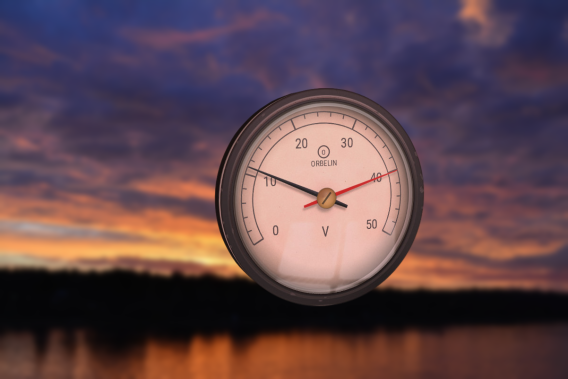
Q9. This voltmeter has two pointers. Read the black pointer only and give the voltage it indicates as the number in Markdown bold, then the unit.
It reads **11** V
